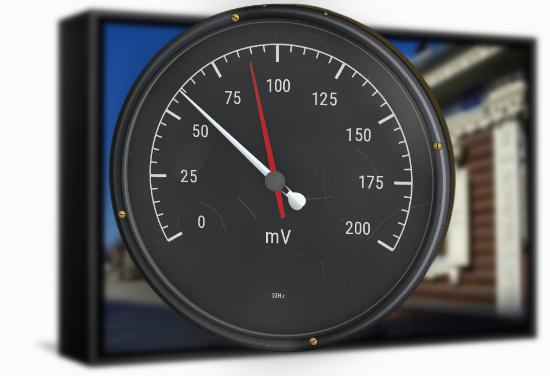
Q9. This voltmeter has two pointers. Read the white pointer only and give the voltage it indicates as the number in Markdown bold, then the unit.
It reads **60** mV
